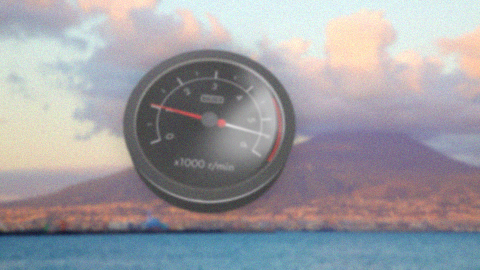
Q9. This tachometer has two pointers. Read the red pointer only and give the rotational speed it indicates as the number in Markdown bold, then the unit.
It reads **1000** rpm
